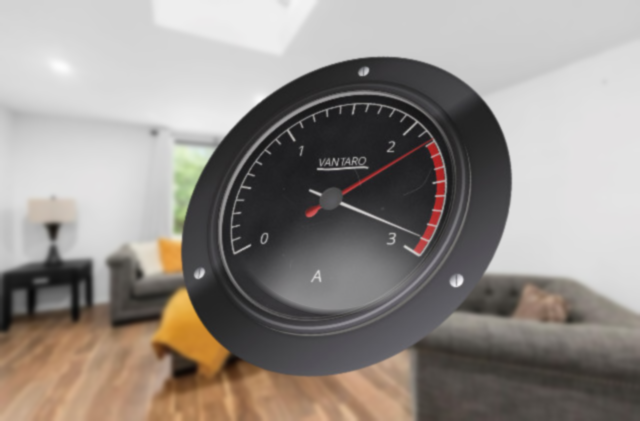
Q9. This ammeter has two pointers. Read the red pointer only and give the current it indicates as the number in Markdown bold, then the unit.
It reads **2.2** A
